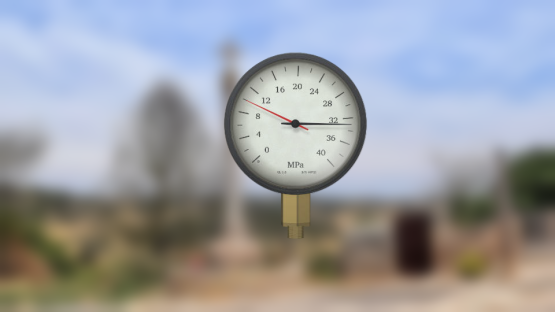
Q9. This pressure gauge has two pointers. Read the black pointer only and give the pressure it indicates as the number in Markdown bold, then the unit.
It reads **33** MPa
